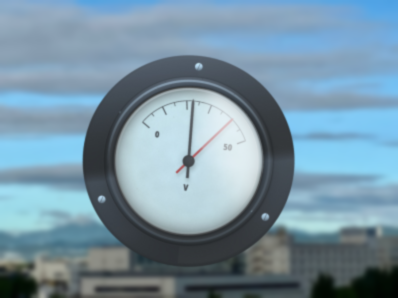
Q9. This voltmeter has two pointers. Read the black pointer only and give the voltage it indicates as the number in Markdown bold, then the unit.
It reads **22.5** V
